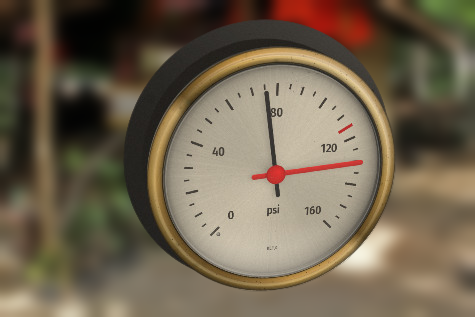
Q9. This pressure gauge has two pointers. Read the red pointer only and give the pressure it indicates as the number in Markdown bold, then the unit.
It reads **130** psi
